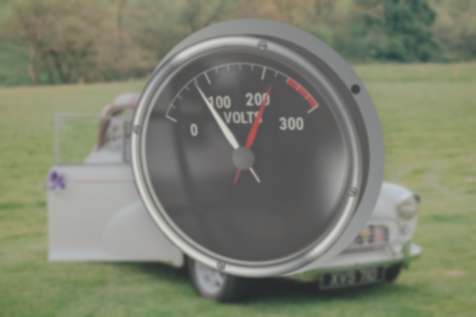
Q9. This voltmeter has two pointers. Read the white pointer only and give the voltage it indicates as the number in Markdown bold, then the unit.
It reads **80** V
